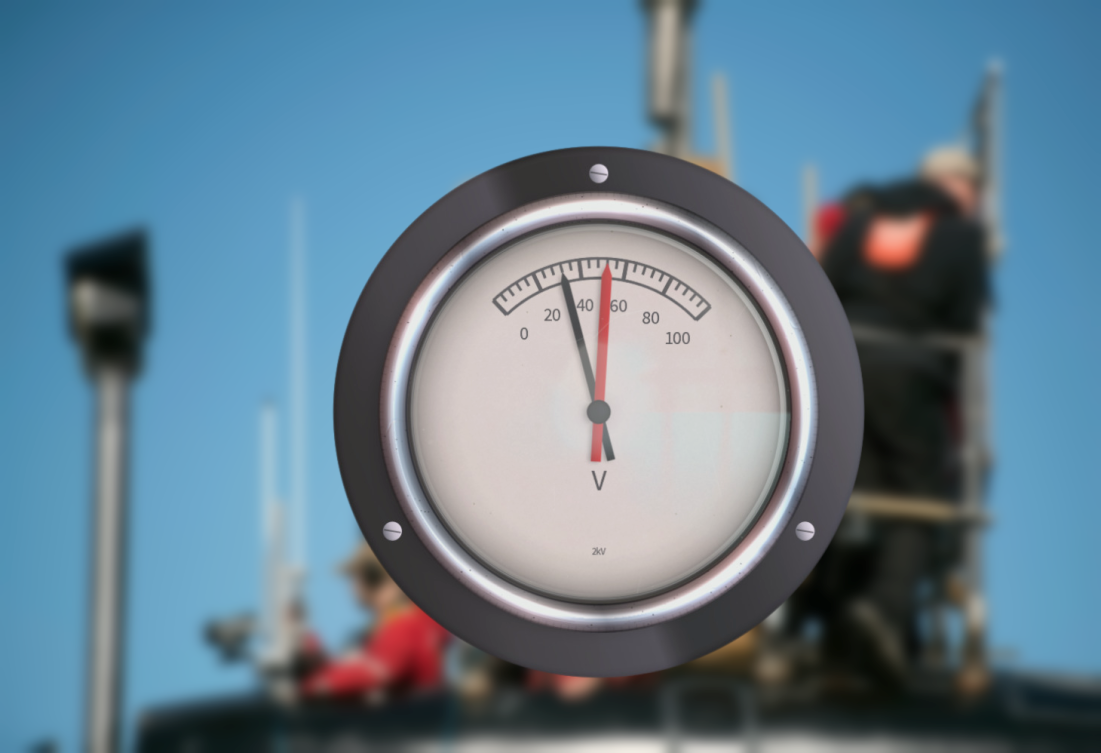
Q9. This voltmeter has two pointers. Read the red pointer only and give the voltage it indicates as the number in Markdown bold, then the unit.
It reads **52** V
